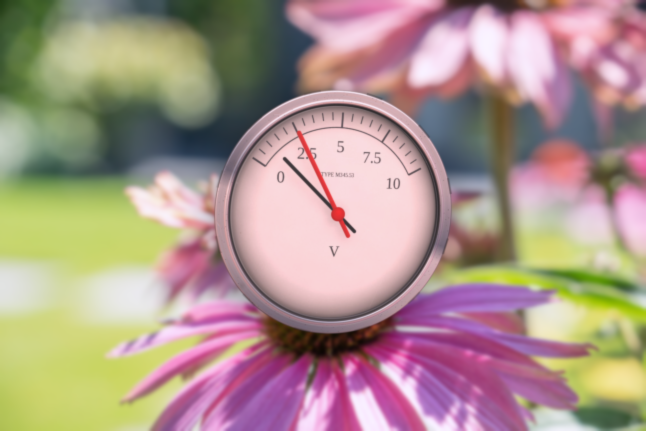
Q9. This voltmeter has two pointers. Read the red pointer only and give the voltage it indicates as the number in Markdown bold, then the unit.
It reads **2.5** V
